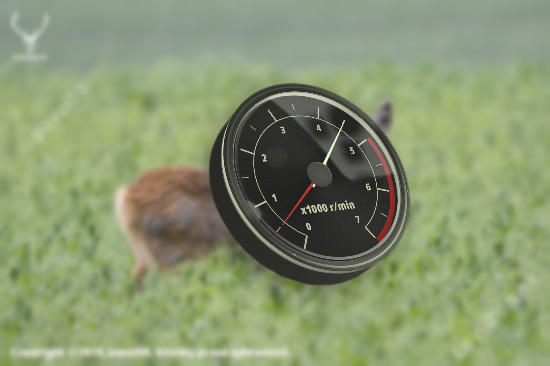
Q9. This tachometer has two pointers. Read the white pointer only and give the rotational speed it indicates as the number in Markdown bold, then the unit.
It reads **4500** rpm
